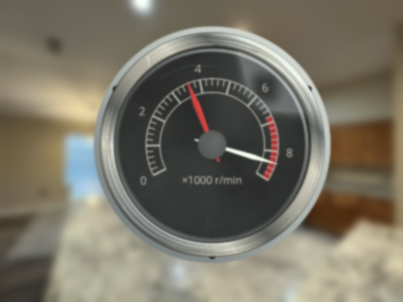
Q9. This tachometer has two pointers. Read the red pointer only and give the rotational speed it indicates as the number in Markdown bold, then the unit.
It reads **3600** rpm
